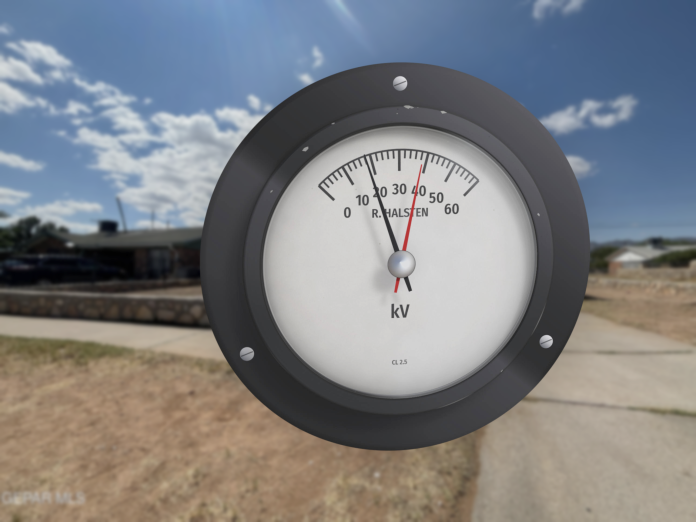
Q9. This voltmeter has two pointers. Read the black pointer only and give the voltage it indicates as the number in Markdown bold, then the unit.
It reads **18** kV
